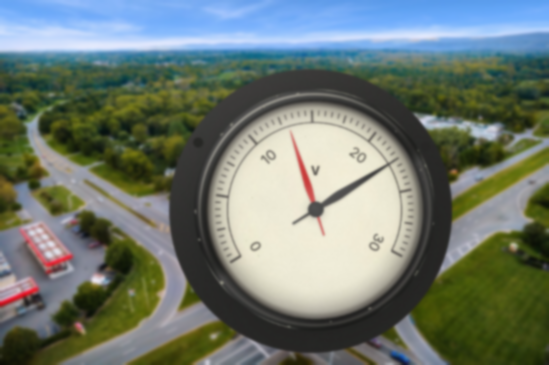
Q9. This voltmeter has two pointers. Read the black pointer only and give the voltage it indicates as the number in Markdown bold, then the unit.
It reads **22.5** V
